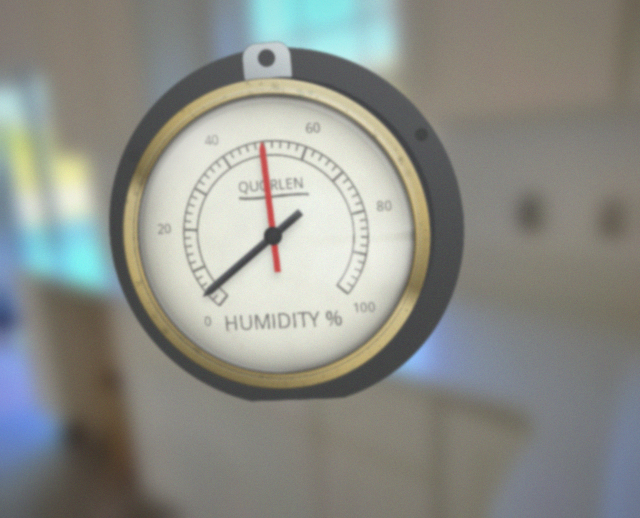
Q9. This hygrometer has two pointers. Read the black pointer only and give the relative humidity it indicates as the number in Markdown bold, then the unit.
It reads **4** %
